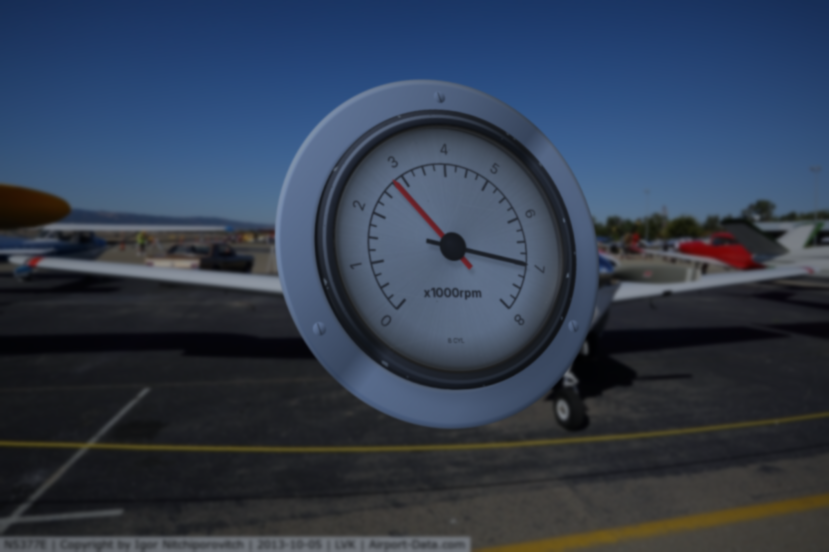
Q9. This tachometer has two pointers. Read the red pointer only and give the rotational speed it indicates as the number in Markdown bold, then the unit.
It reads **2750** rpm
